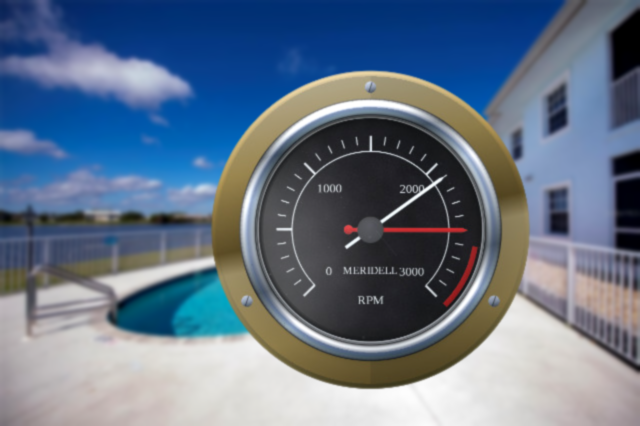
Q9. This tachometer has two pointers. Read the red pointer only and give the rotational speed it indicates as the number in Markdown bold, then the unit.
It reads **2500** rpm
